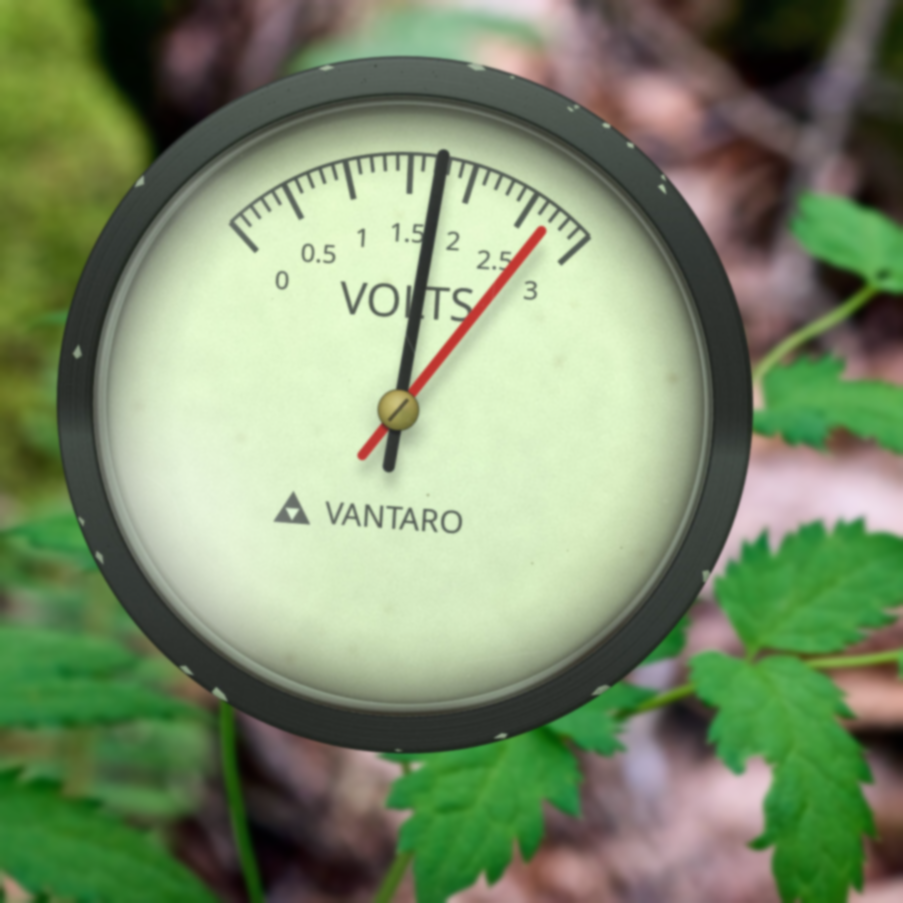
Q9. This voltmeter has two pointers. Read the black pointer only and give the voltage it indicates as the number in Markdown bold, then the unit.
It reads **1.75** V
